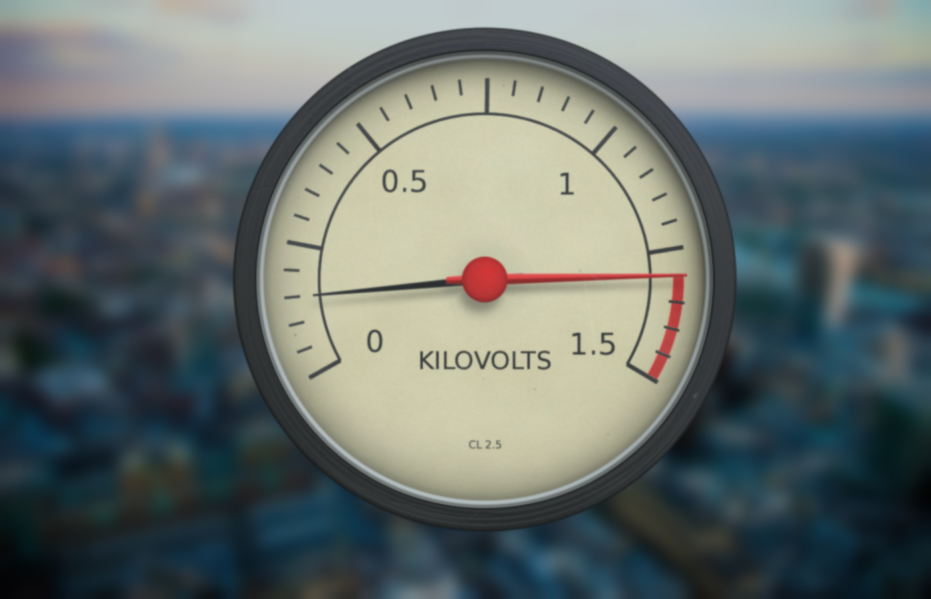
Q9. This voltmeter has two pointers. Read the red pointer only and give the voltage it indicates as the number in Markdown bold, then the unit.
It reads **1.3** kV
